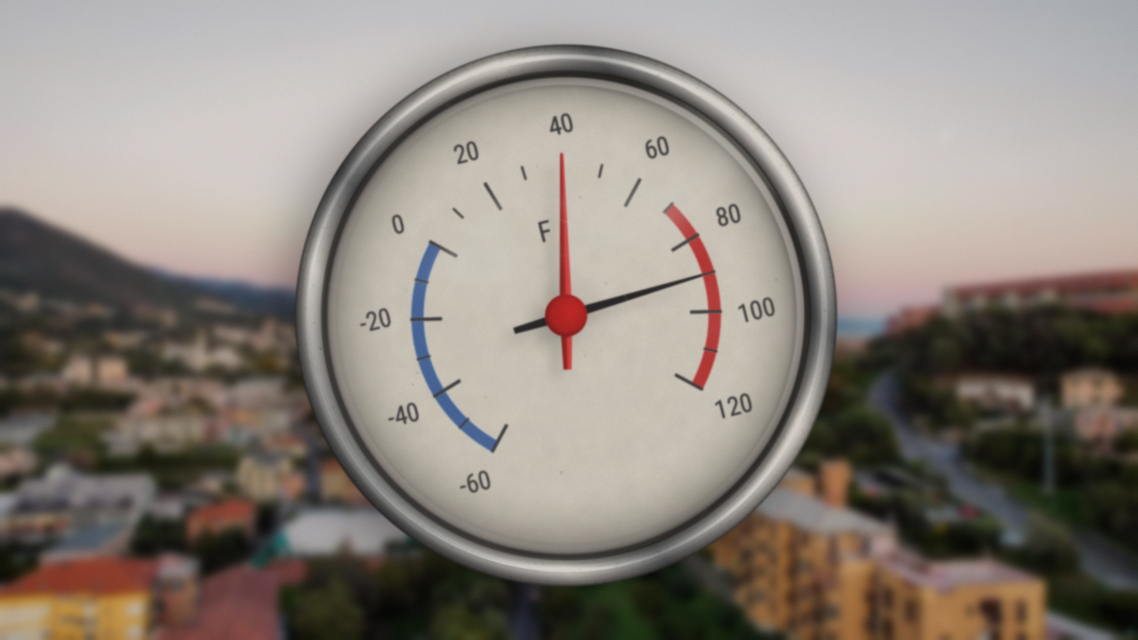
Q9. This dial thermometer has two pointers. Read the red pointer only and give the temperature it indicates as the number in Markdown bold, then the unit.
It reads **40** °F
